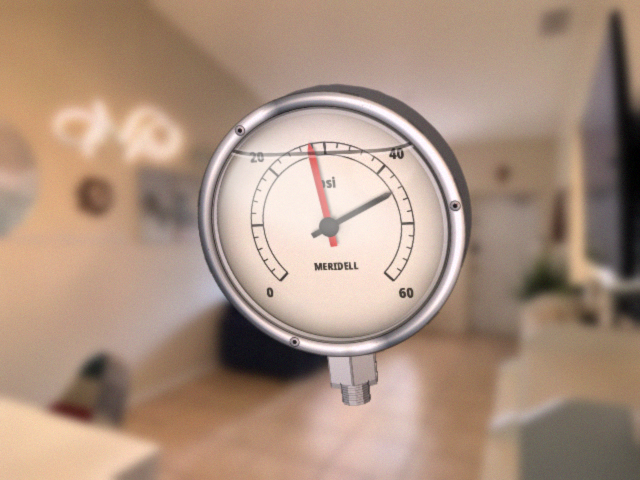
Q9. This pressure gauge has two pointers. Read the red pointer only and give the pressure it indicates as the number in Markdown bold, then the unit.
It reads **28** psi
